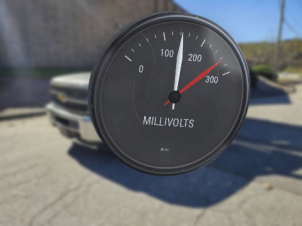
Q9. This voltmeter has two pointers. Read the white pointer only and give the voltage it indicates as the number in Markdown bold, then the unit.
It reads **140** mV
